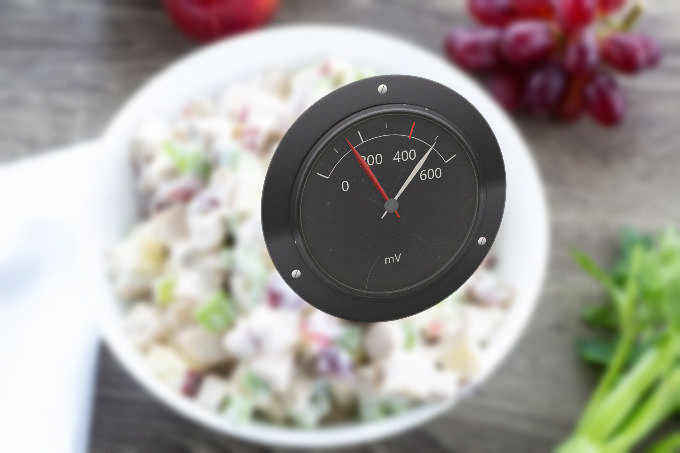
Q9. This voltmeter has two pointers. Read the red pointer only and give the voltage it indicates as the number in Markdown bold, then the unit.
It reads **150** mV
